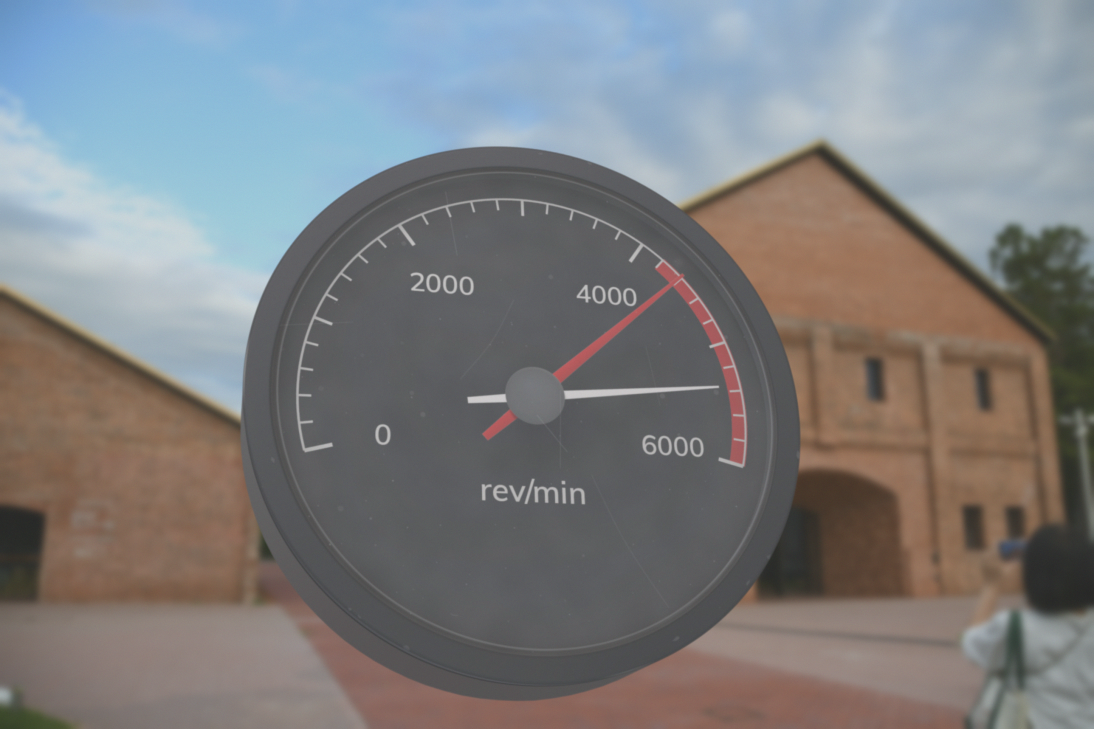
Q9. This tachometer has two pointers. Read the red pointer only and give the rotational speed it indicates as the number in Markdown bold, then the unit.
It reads **4400** rpm
